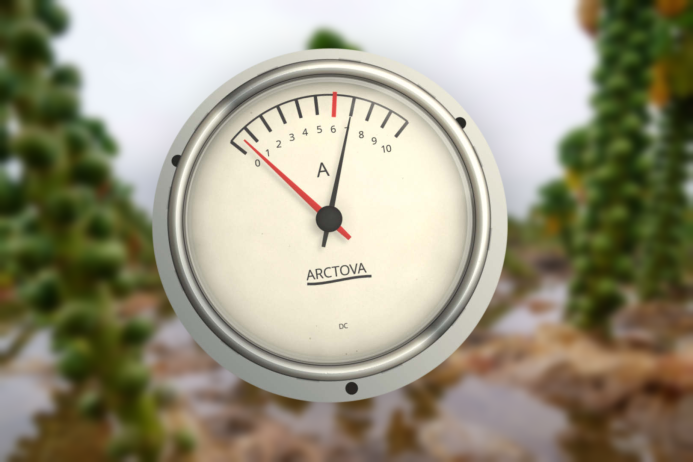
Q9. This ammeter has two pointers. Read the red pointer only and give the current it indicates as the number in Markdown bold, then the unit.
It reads **0.5** A
